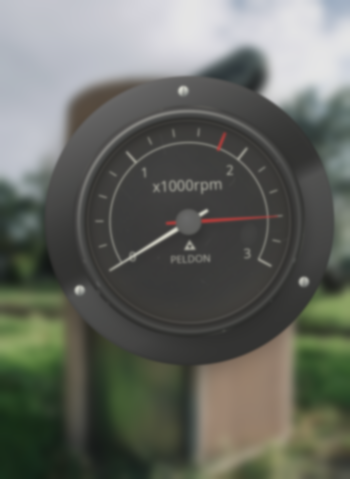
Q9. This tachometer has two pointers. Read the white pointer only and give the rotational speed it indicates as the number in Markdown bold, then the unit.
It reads **0** rpm
